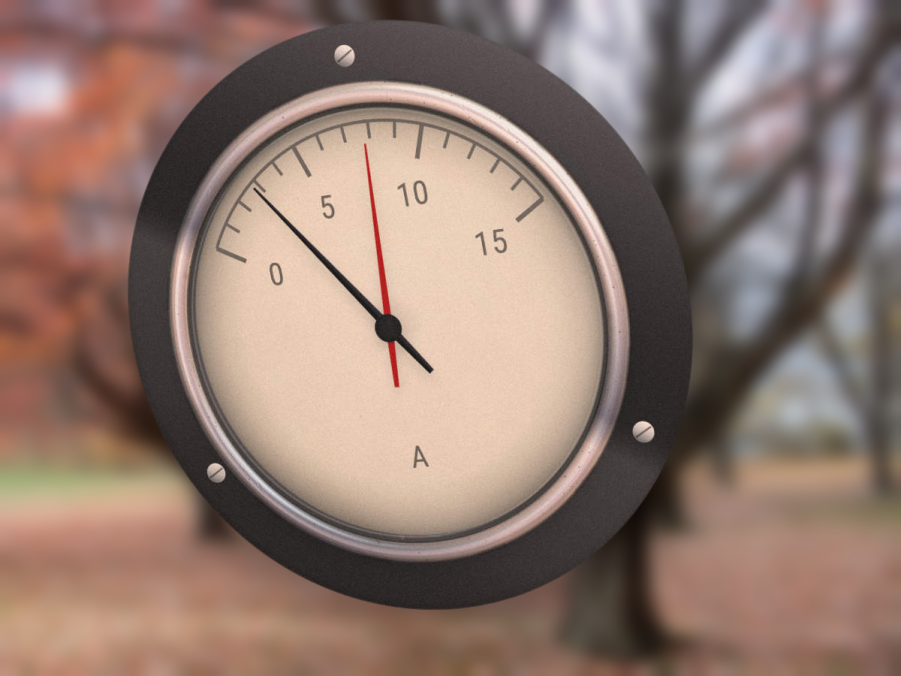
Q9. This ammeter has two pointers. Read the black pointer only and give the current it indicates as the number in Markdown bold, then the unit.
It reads **3** A
